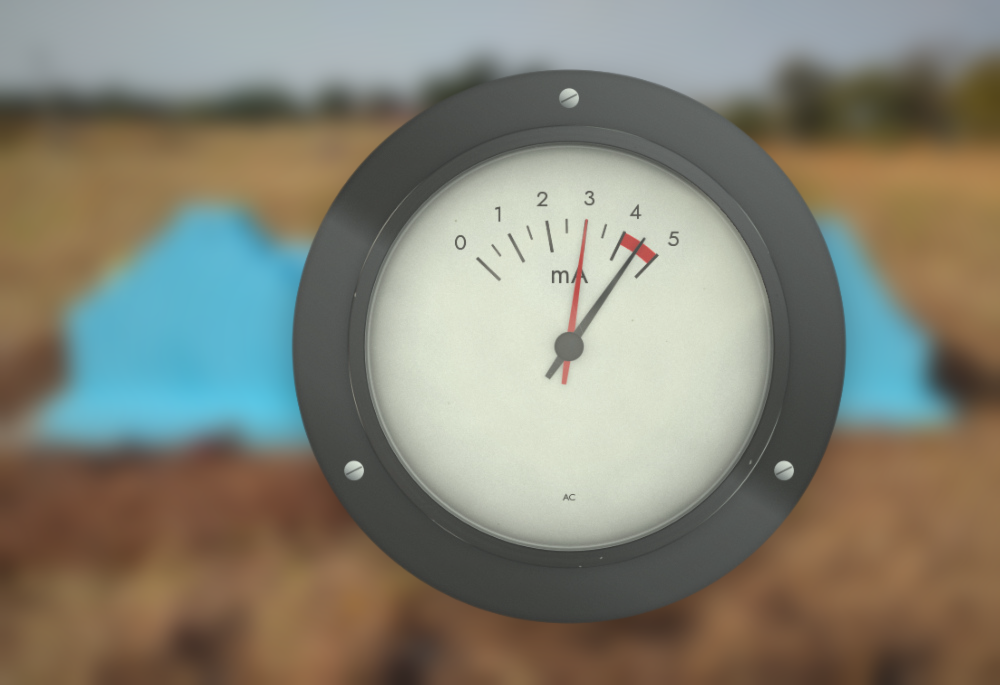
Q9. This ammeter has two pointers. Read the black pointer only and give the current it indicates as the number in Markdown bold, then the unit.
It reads **4.5** mA
